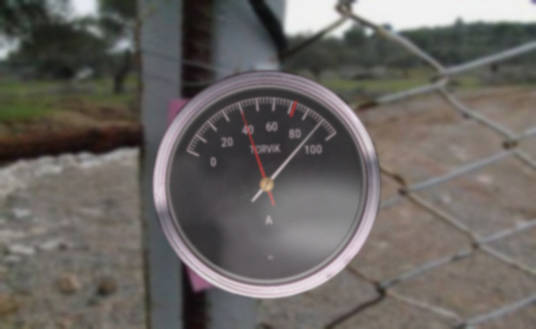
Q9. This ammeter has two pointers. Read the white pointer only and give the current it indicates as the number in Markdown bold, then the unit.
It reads **90** A
